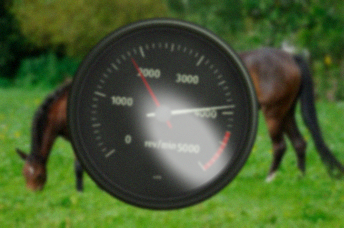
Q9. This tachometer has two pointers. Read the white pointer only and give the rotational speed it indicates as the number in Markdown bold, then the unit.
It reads **3900** rpm
